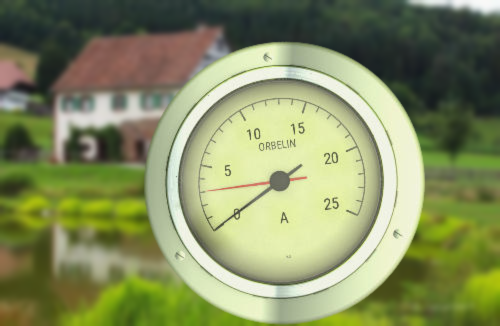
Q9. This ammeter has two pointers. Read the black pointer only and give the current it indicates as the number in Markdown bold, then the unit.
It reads **0** A
